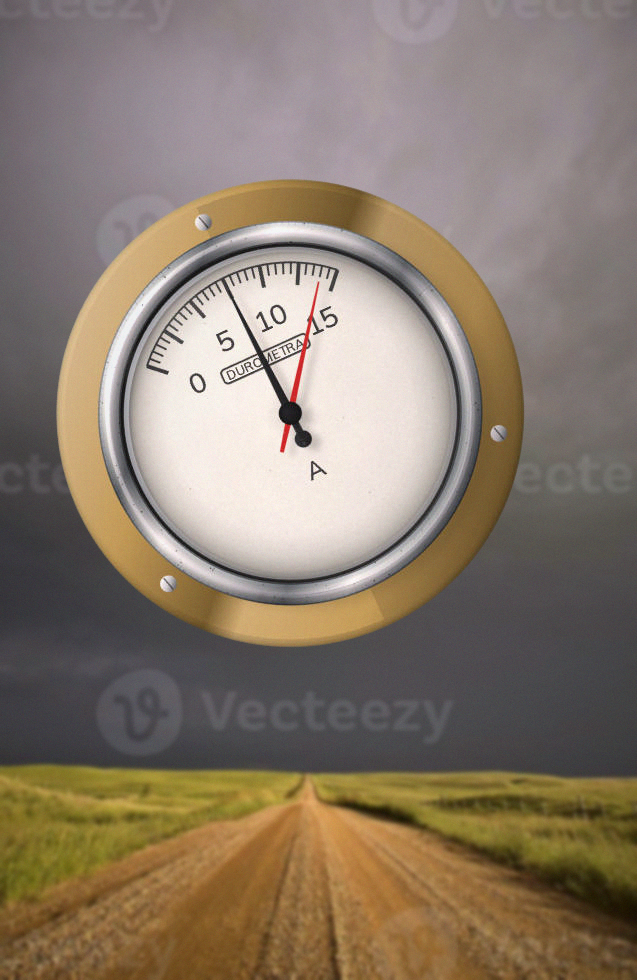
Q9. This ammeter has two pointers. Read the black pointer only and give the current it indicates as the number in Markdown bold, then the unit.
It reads **7.5** A
